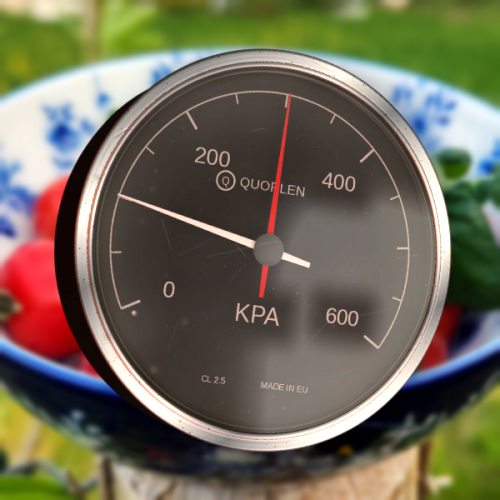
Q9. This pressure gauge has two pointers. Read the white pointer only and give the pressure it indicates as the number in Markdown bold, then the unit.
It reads **100** kPa
